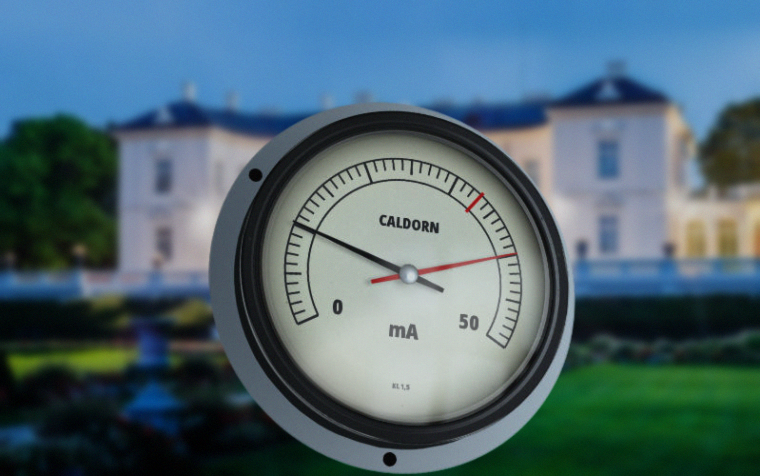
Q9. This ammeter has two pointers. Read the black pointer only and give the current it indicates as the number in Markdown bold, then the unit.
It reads **10** mA
